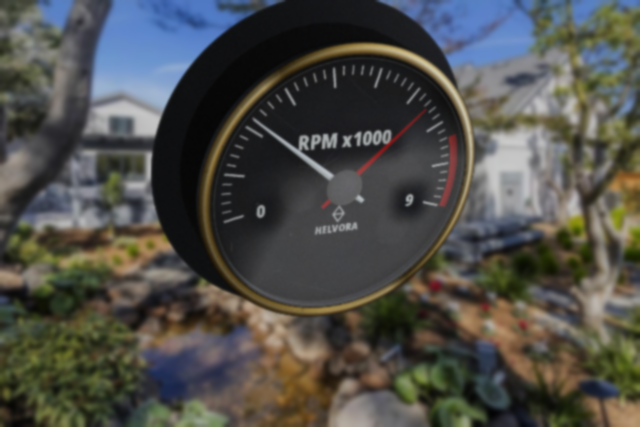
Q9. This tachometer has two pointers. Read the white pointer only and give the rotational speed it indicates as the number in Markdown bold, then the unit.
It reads **2200** rpm
